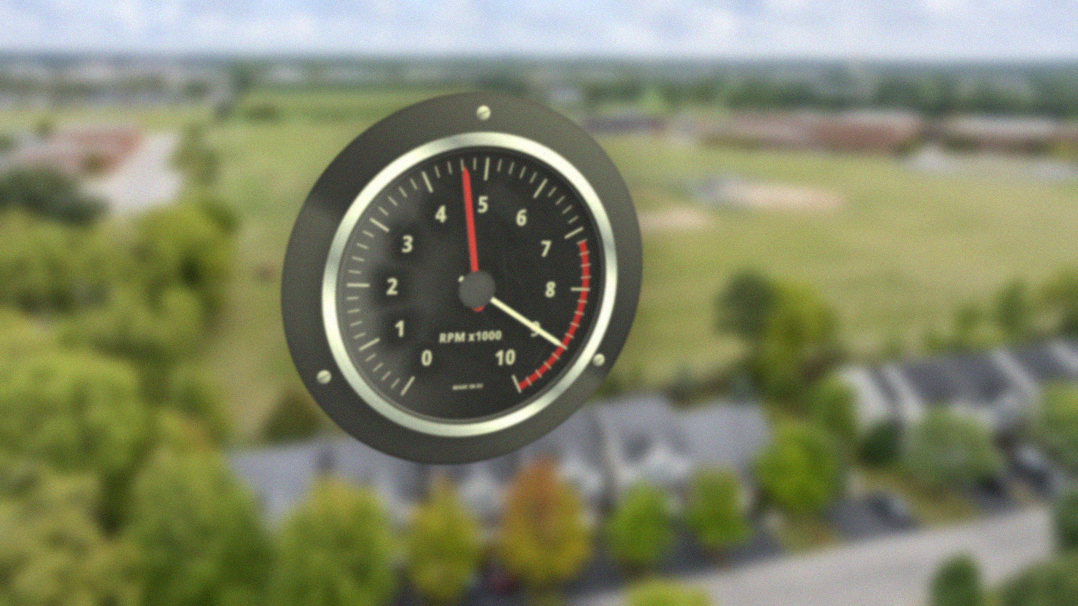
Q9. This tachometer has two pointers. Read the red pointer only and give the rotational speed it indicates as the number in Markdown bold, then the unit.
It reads **4600** rpm
